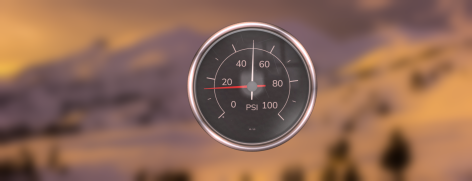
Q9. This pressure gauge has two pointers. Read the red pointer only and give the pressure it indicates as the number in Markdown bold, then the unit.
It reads **15** psi
